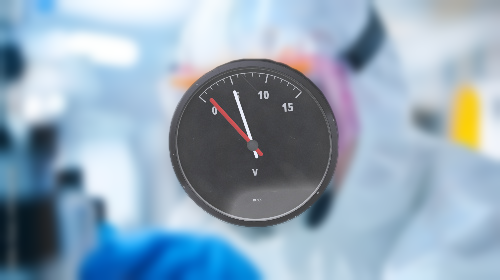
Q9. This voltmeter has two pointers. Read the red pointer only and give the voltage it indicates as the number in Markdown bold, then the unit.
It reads **1** V
